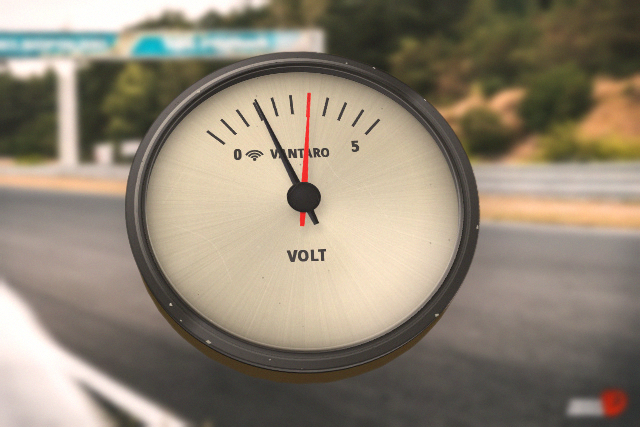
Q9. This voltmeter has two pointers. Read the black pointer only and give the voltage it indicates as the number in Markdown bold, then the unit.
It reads **1.5** V
